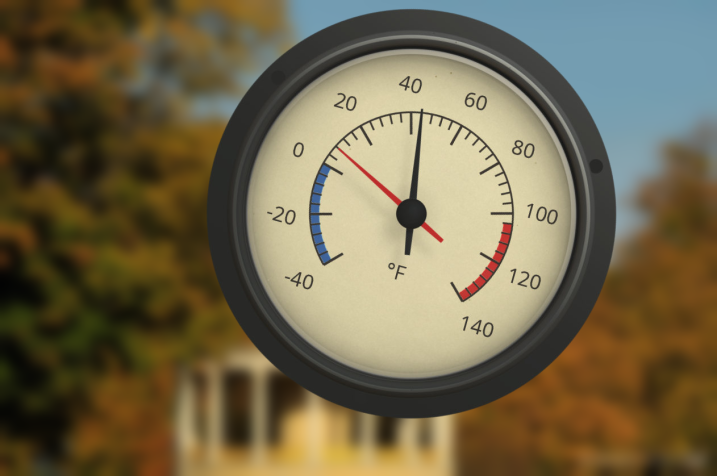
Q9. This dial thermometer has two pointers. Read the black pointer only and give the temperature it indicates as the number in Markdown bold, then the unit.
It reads **44** °F
